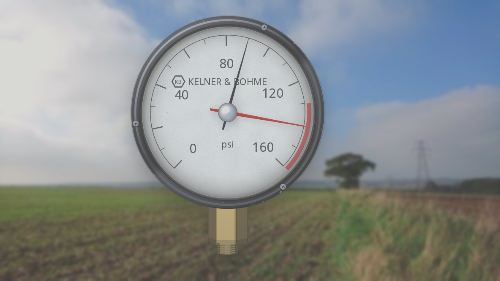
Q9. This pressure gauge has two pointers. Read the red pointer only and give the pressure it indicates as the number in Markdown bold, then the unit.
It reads **140** psi
